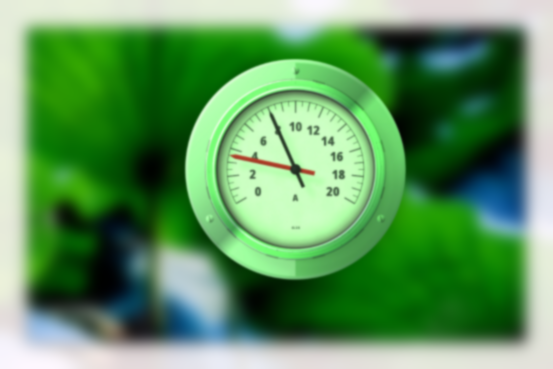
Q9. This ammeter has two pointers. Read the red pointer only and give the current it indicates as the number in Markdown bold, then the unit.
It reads **3.5** A
